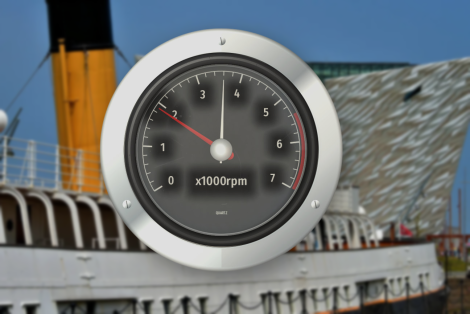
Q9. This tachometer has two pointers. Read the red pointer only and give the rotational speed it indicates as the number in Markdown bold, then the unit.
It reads **1900** rpm
